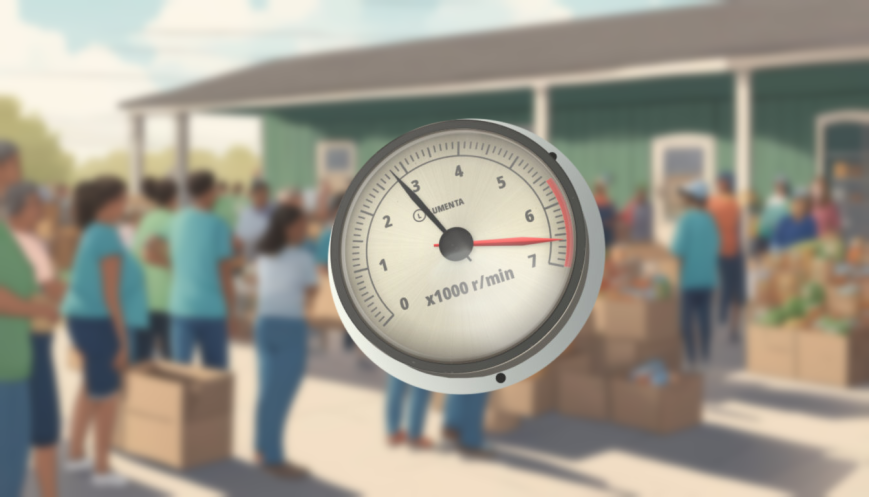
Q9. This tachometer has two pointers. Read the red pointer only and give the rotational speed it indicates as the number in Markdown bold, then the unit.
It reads **6600** rpm
